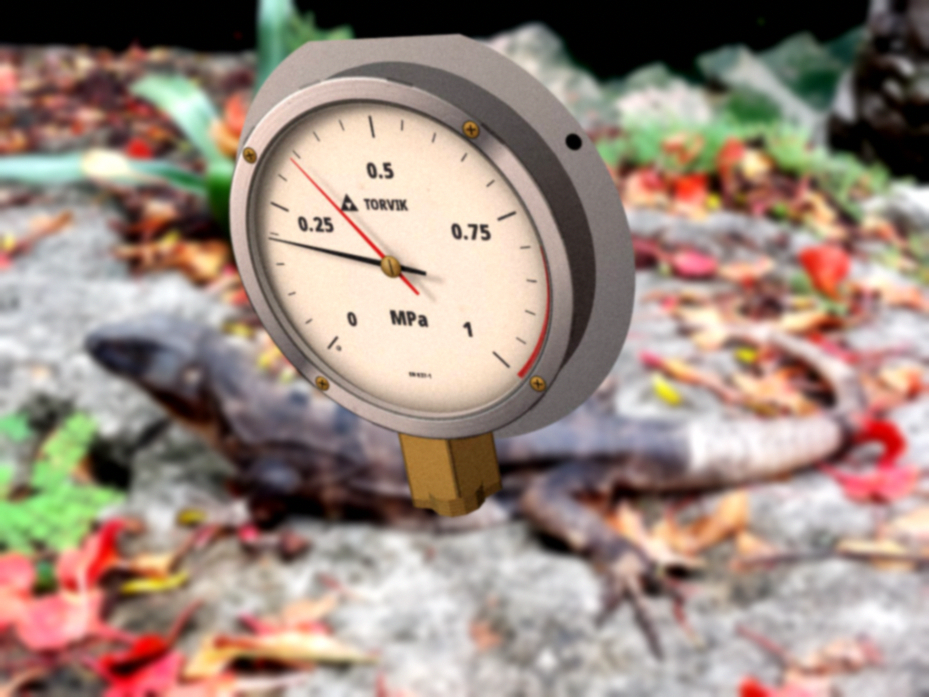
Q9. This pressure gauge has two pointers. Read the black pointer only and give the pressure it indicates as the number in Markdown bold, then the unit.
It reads **0.2** MPa
